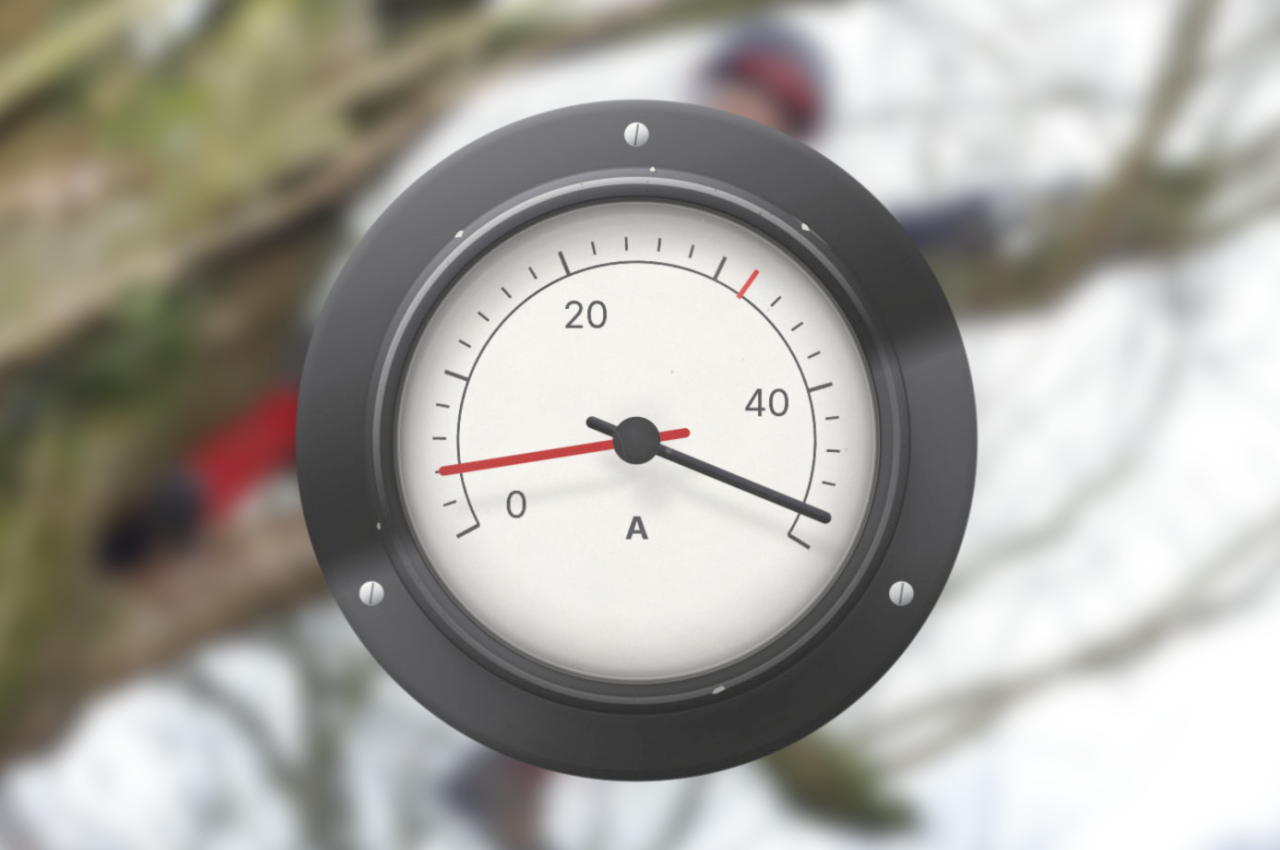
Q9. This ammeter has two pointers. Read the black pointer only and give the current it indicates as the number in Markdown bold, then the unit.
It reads **48** A
